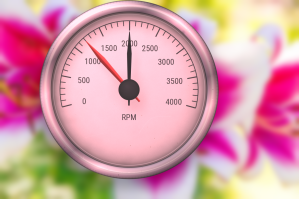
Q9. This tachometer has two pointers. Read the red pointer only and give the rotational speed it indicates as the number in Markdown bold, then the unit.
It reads **1200** rpm
